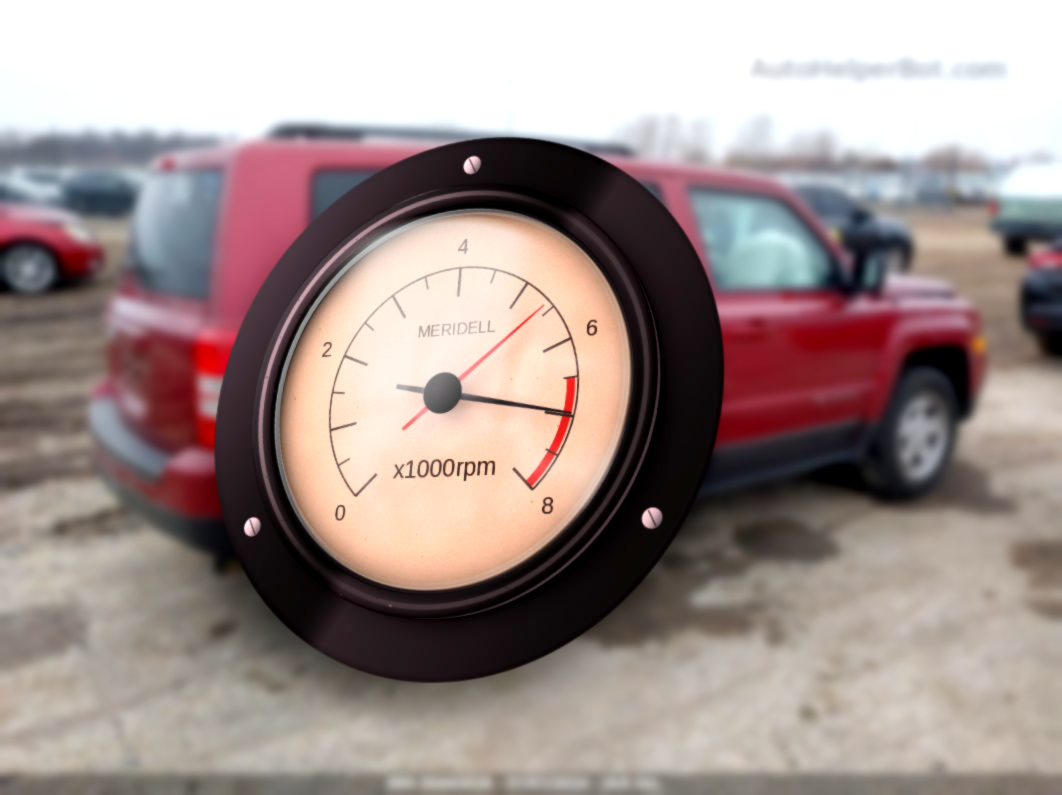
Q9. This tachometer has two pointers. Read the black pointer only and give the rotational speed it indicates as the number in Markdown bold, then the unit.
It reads **7000** rpm
